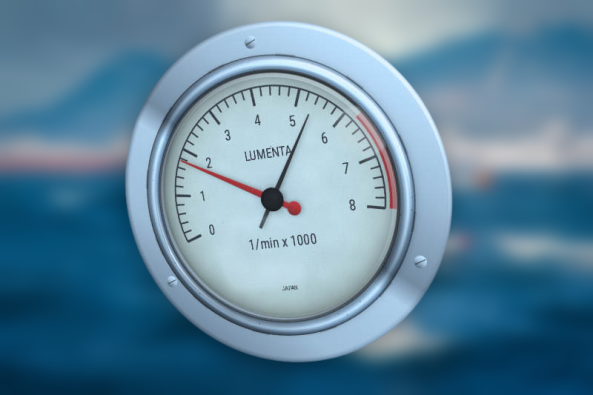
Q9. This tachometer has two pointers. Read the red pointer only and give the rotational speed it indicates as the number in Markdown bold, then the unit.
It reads **1800** rpm
